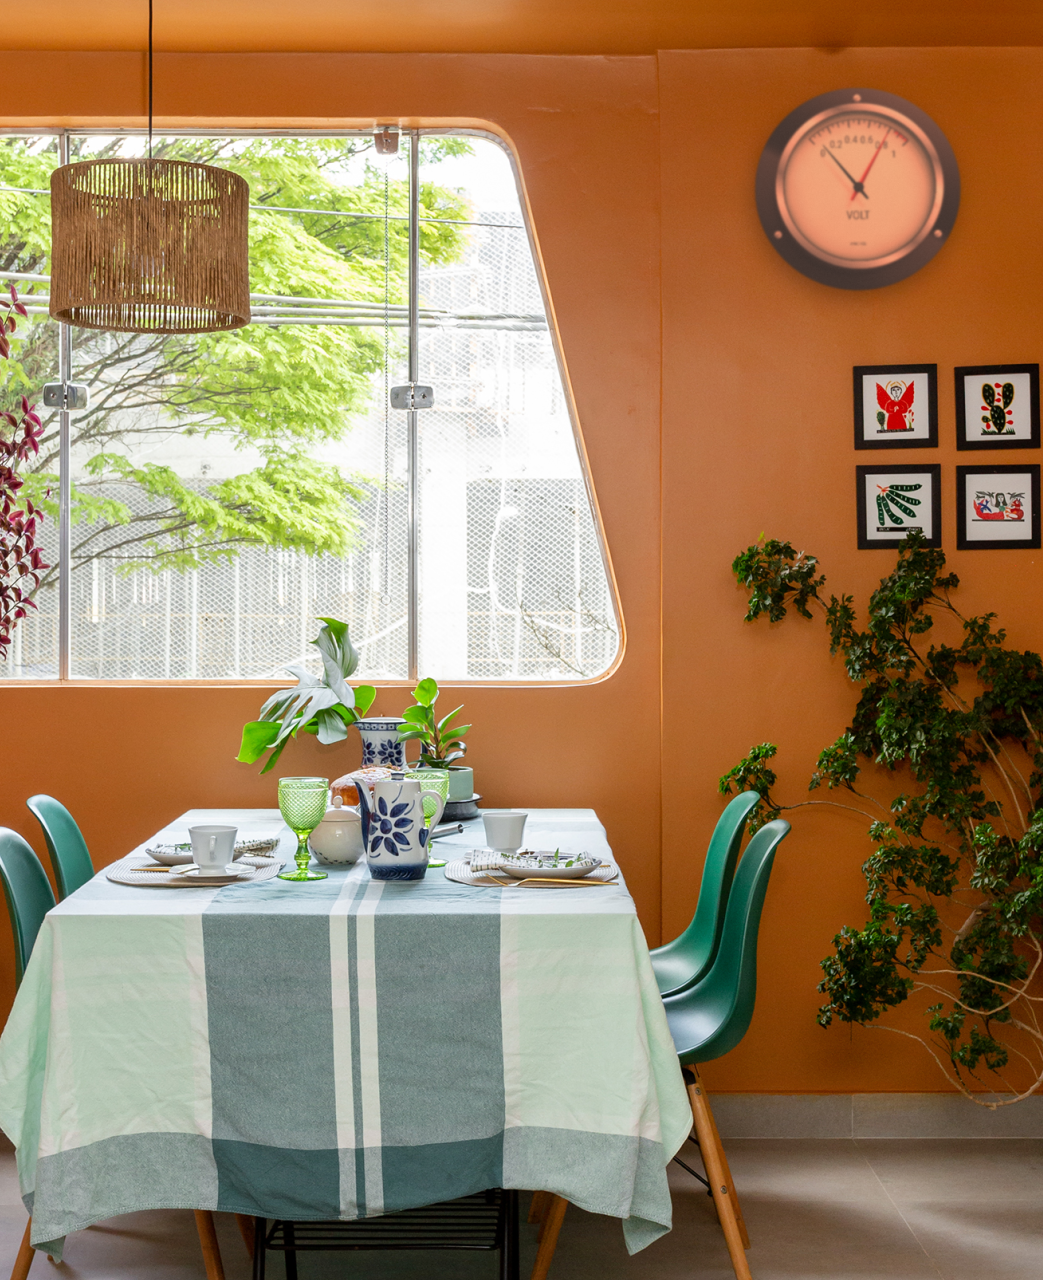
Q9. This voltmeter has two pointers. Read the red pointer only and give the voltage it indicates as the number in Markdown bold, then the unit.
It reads **0.8** V
